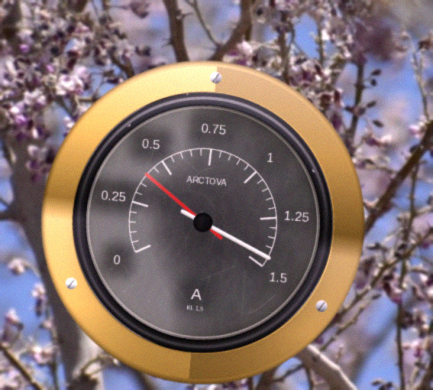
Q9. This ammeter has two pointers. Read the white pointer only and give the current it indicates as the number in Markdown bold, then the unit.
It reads **1.45** A
